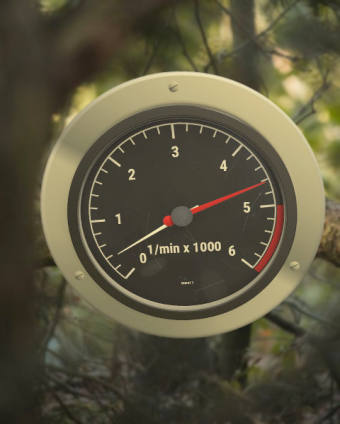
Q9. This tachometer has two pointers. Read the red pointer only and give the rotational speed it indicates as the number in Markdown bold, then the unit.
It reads **4600** rpm
